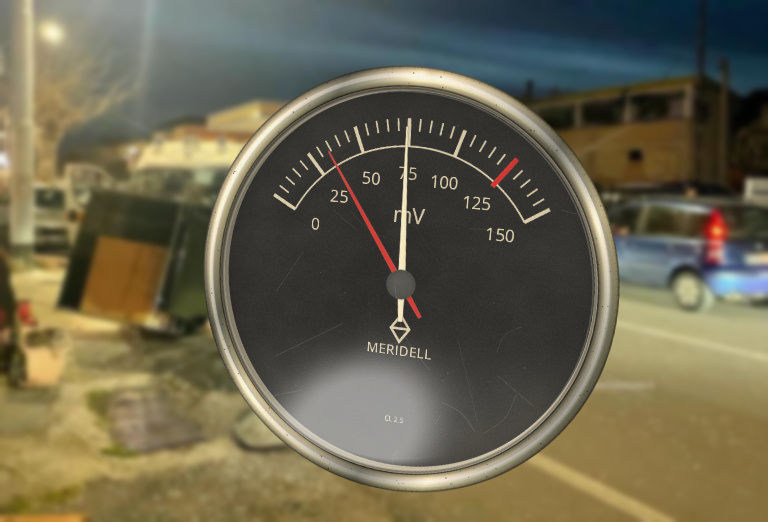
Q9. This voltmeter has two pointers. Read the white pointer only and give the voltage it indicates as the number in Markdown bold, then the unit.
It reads **75** mV
